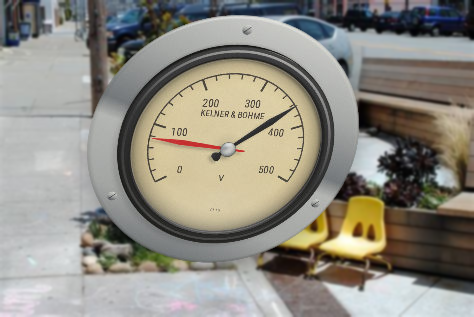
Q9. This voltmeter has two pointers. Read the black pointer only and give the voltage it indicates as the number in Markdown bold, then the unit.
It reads **360** V
